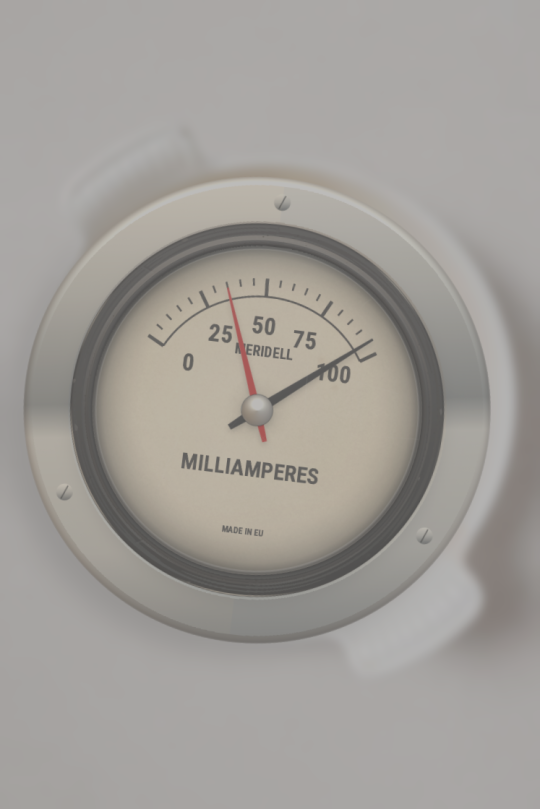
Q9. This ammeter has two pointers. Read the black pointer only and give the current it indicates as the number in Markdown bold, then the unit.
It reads **95** mA
